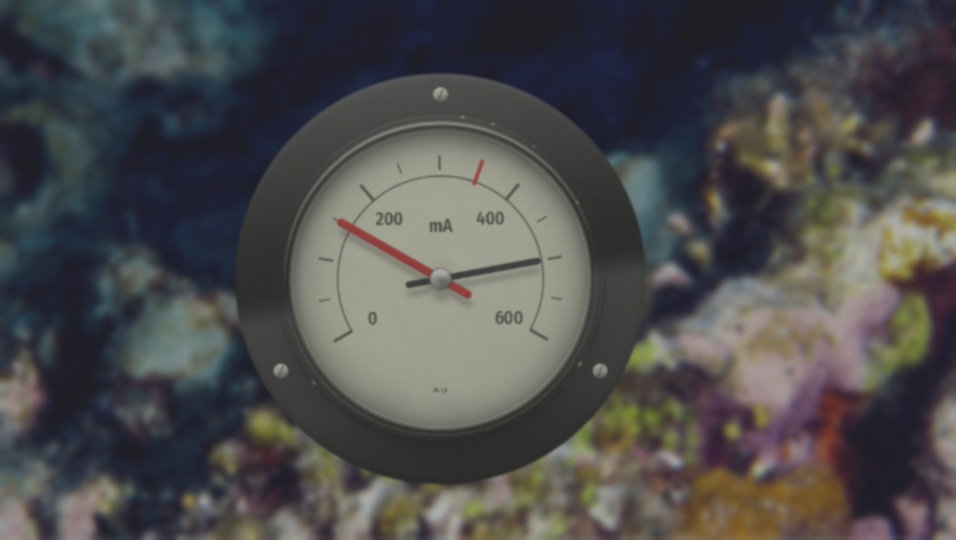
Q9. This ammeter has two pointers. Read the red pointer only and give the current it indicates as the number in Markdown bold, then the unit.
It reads **150** mA
